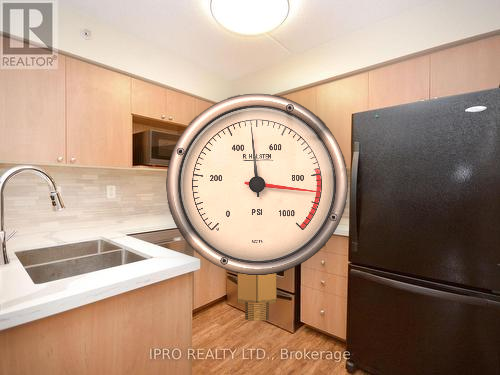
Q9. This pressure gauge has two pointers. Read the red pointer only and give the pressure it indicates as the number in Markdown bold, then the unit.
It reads **860** psi
